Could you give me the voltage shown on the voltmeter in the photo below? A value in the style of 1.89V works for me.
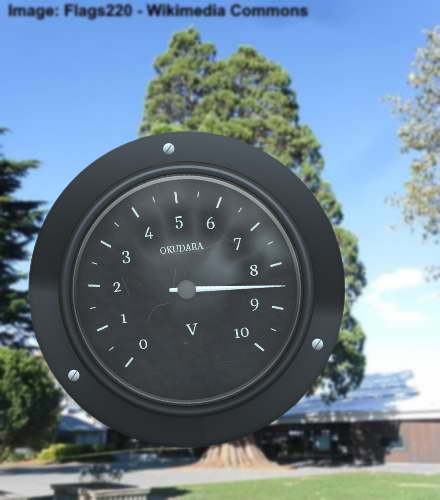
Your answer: 8.5V
